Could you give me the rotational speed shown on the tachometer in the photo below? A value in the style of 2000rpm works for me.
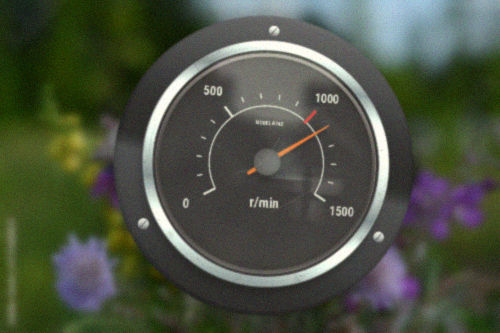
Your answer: 1100rpm
